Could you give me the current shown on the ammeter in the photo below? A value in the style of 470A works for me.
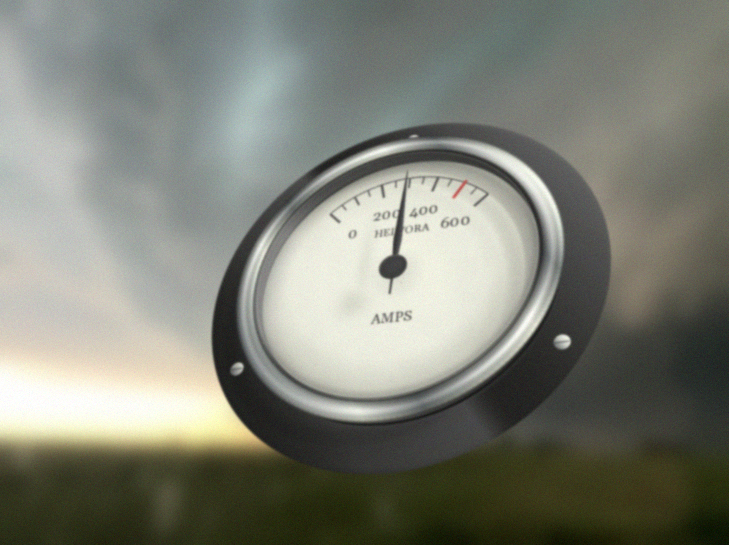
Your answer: 300A
